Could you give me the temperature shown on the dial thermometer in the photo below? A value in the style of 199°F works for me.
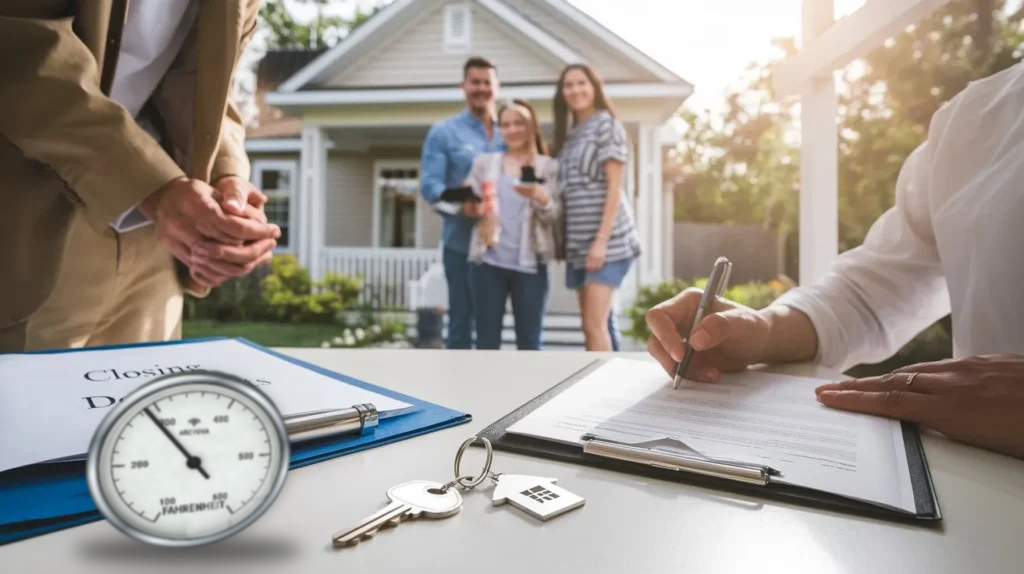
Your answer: 290°F
